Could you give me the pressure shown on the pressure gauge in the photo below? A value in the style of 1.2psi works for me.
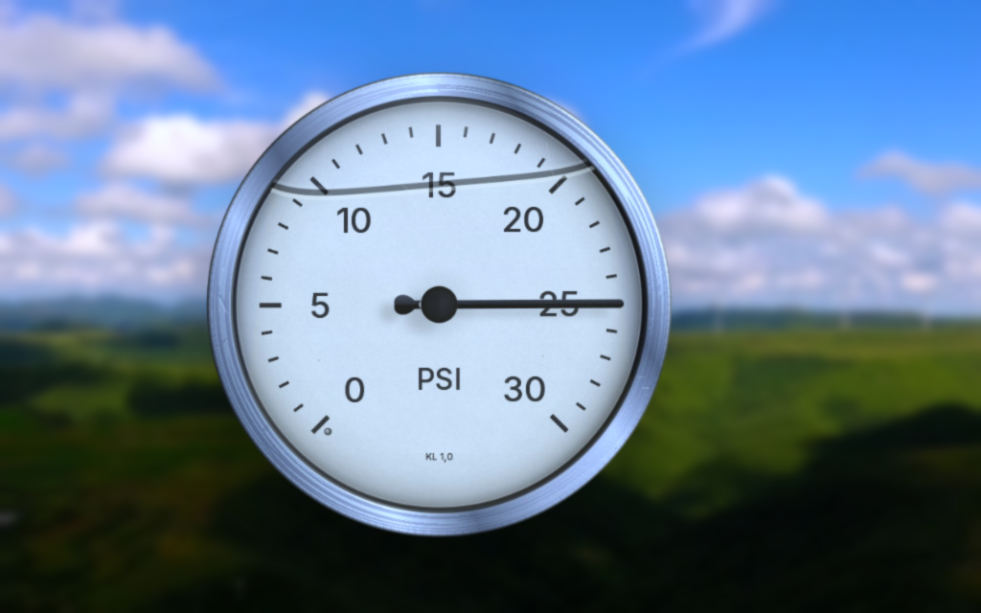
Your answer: 25psi
